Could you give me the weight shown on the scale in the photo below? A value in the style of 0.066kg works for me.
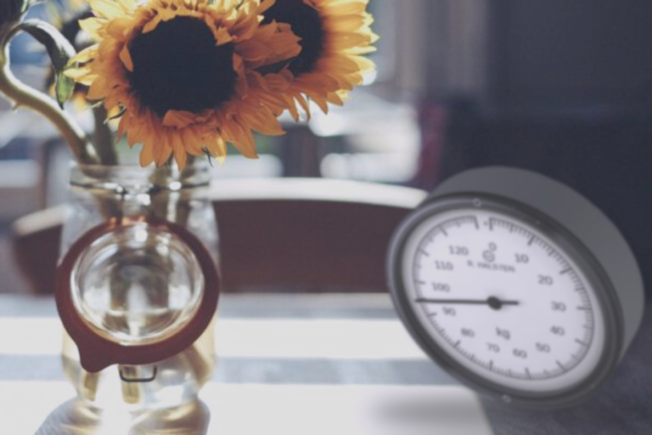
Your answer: 95kg
